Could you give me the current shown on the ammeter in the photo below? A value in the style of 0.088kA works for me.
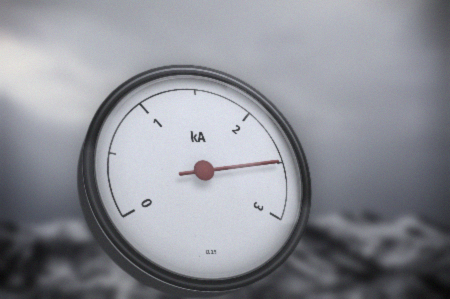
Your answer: 2.5kA
